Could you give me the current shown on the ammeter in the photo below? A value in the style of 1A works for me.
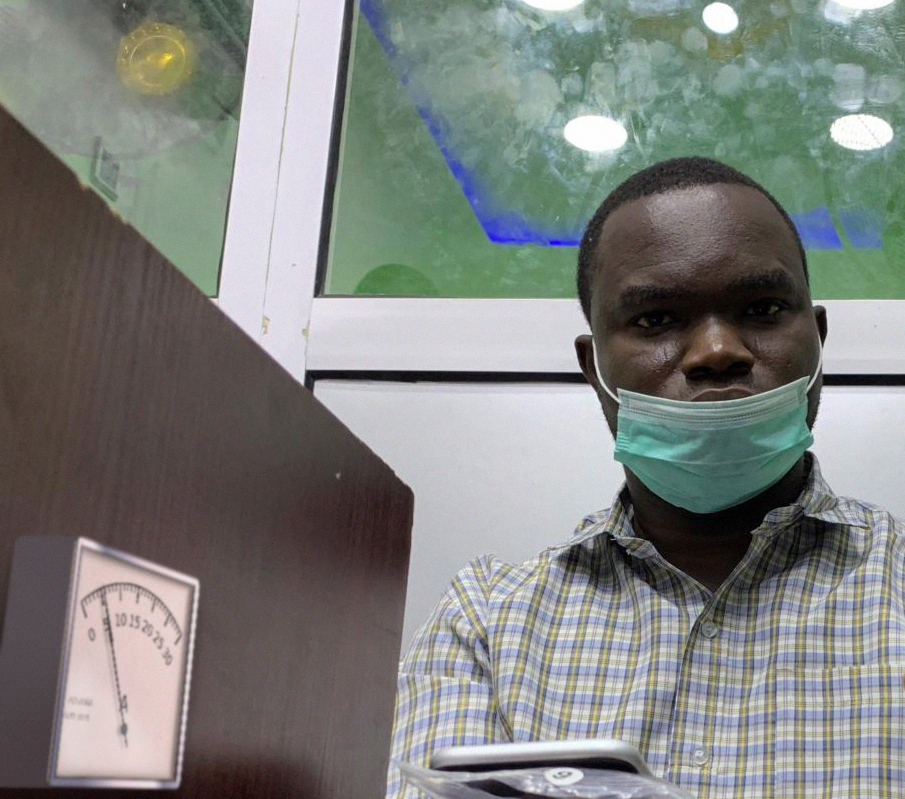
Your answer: 5A
